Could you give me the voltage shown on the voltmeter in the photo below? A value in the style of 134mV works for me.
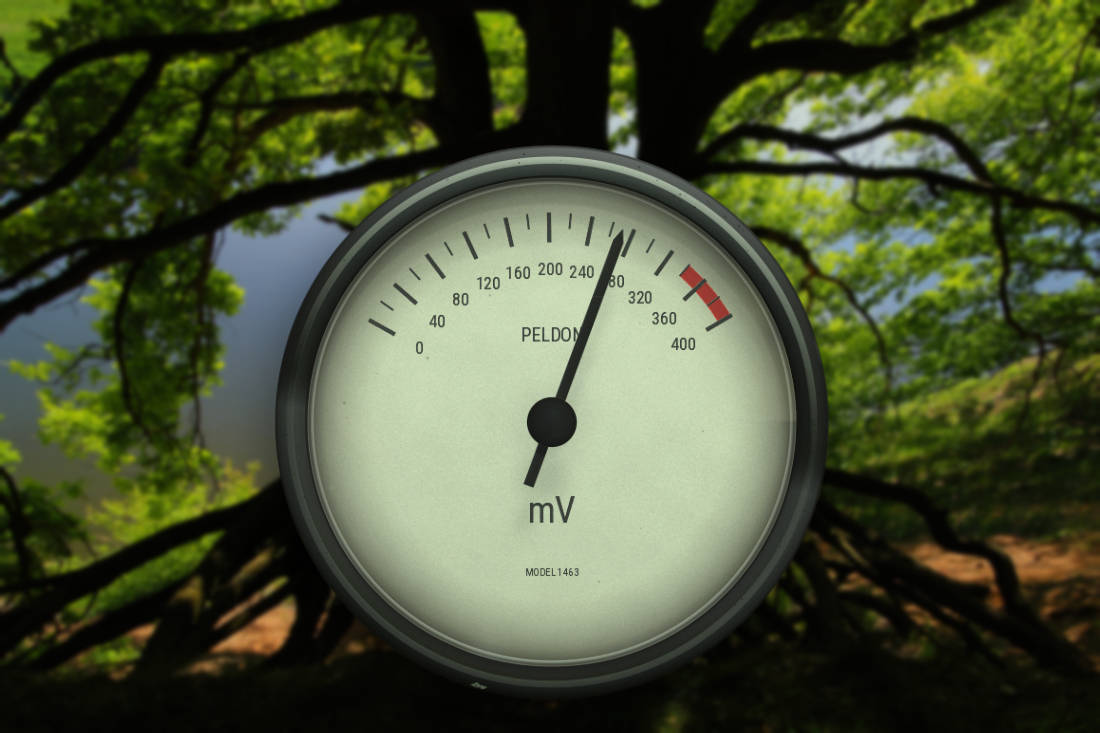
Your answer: 270mV
